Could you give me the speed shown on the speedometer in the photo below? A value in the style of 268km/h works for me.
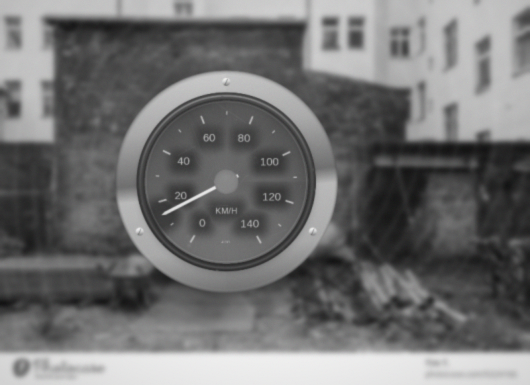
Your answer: 15km/h
